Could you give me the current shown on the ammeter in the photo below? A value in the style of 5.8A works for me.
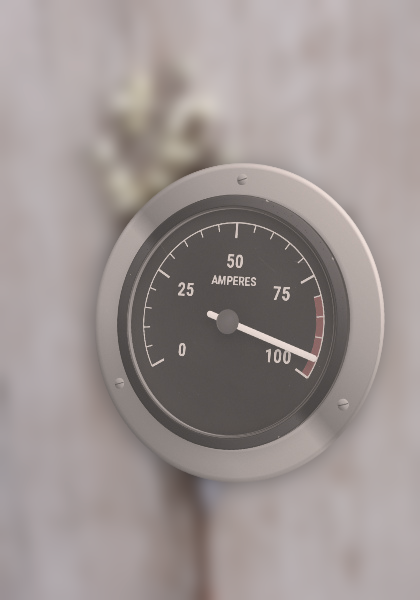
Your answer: 95A
